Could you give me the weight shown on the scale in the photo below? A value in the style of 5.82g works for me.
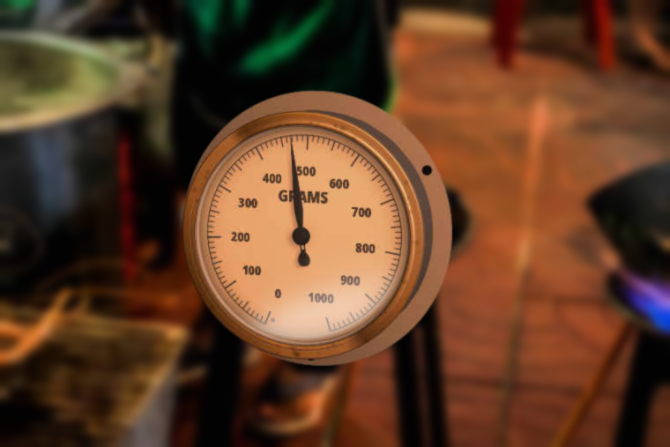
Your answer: 470g
